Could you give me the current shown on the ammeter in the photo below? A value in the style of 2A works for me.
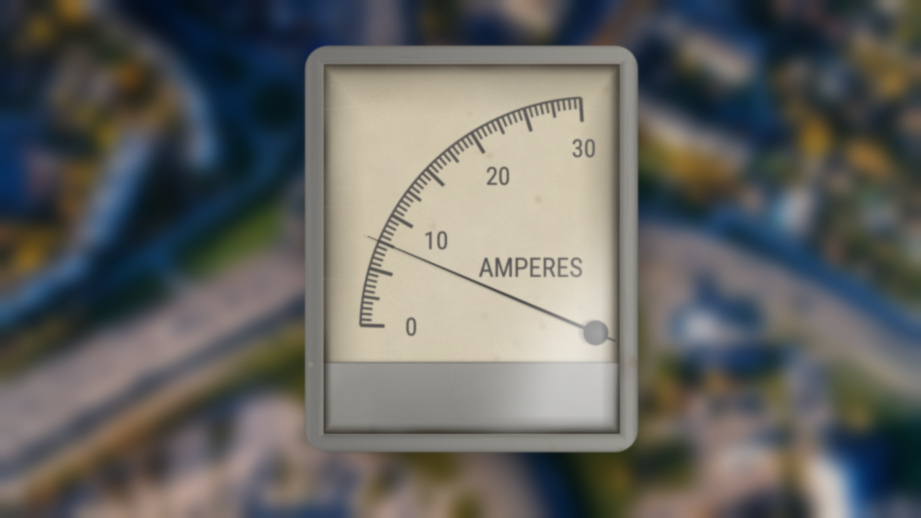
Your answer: 7.5A
